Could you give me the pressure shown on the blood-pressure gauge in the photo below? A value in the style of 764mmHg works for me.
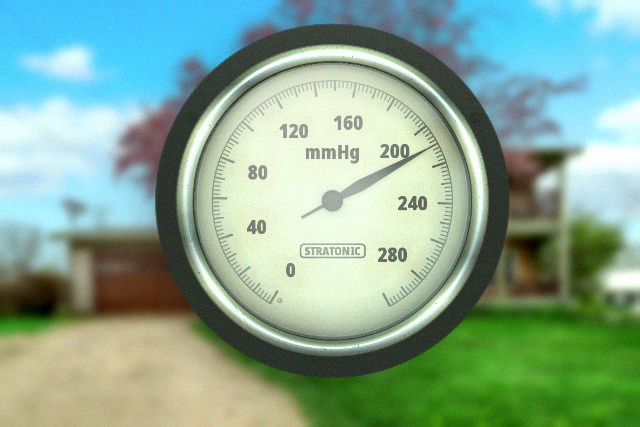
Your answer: 210mmHg
